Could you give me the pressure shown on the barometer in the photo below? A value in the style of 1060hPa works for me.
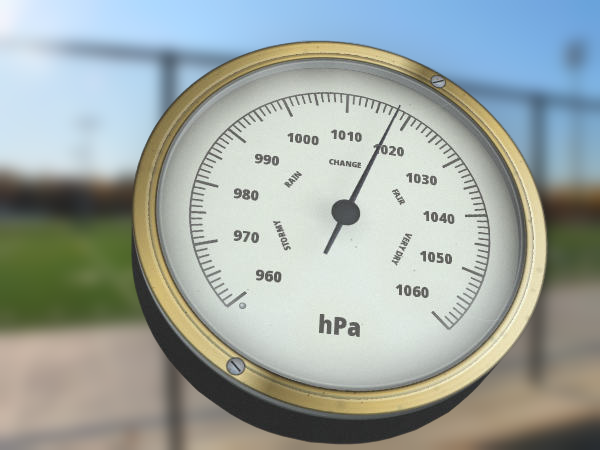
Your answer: 1018hPa
